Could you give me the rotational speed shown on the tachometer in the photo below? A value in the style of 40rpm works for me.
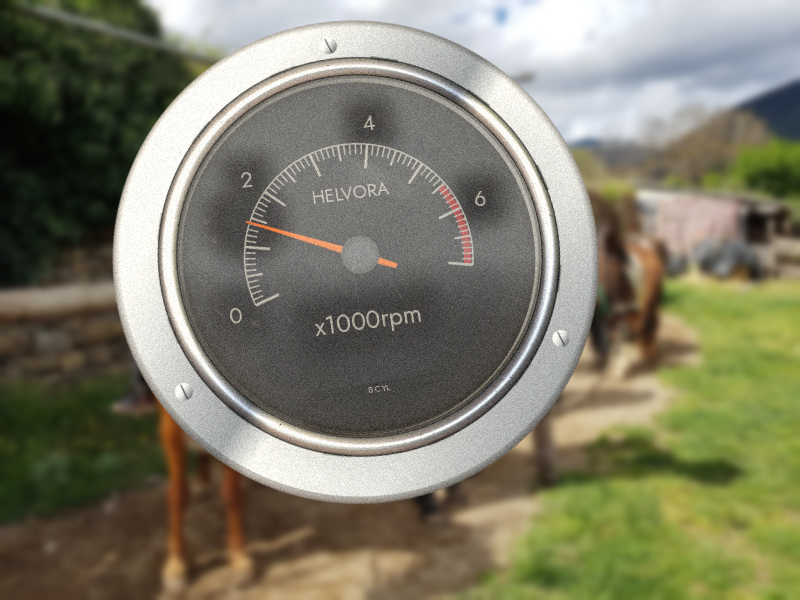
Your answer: 1400rpm
